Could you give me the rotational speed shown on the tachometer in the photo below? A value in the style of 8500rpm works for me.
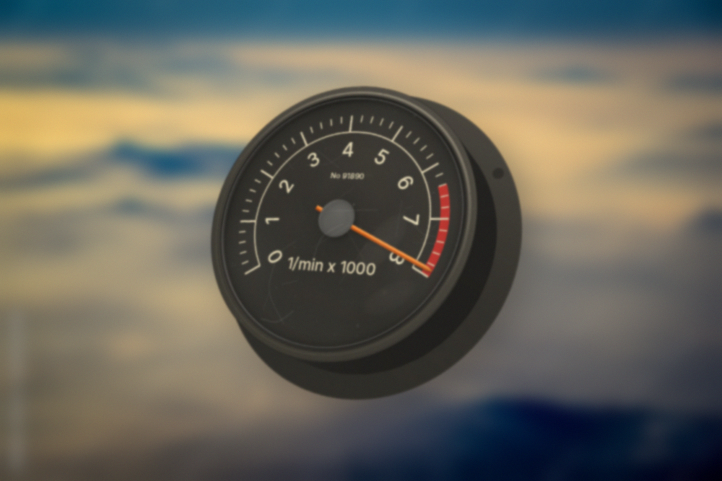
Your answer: 7900rpm
